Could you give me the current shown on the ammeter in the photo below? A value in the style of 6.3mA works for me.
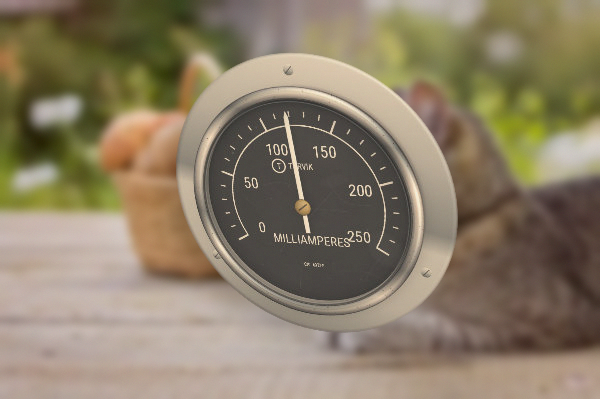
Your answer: 120mA
